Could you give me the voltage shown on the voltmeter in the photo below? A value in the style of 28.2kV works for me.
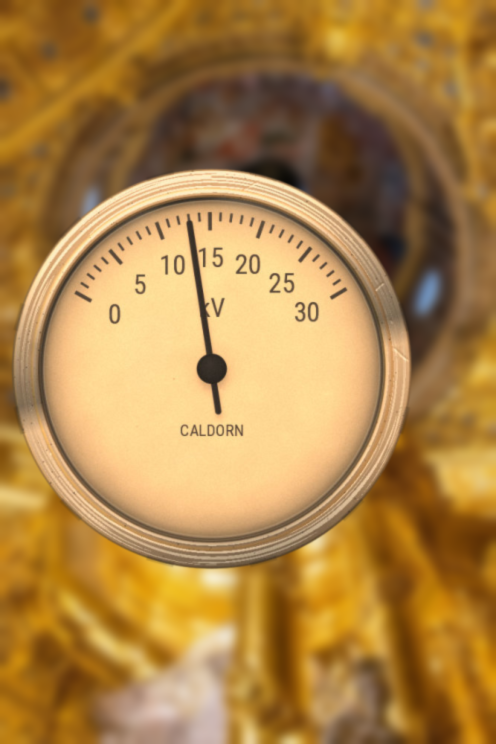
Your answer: 13kV
